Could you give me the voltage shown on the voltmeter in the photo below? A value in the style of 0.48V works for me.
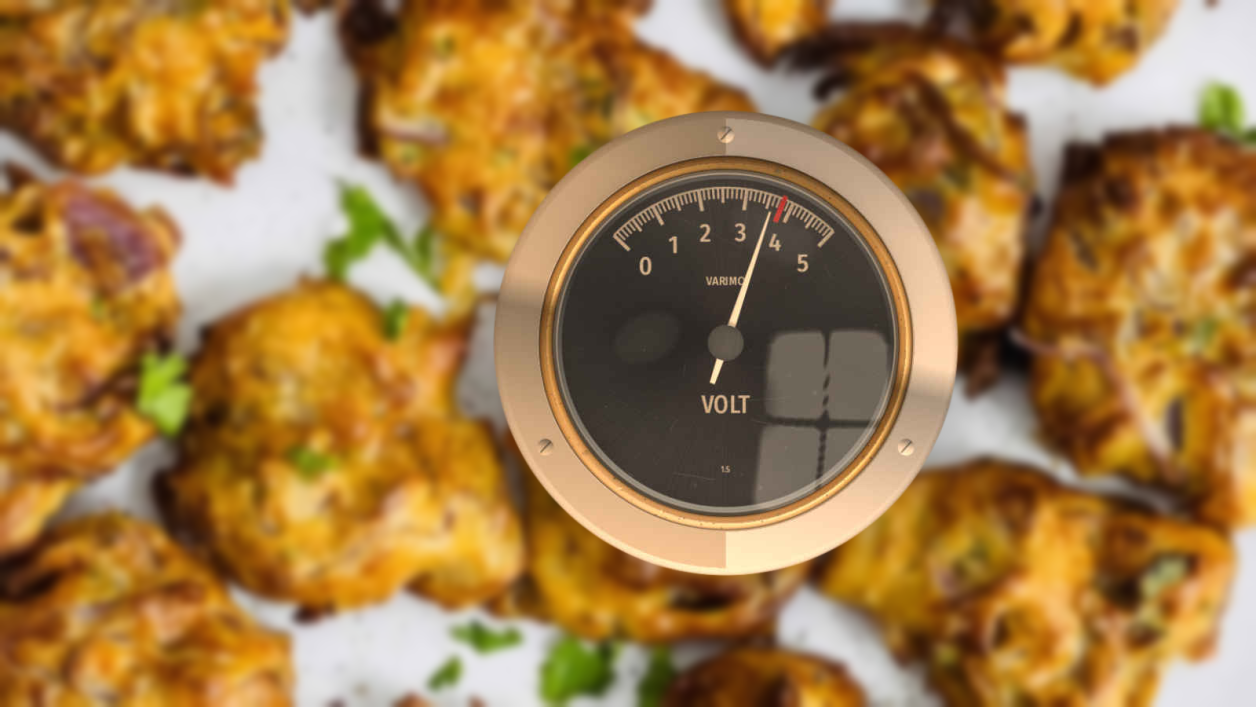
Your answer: 3.6V
